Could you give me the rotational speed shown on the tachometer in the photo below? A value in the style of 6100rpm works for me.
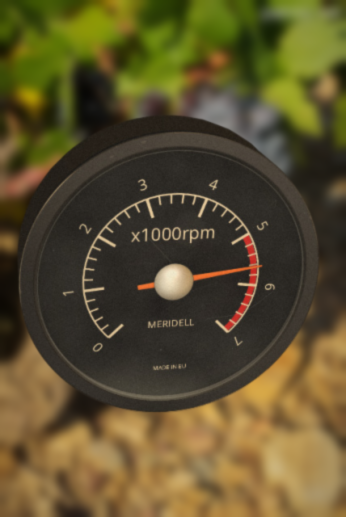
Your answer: 5600rpm
